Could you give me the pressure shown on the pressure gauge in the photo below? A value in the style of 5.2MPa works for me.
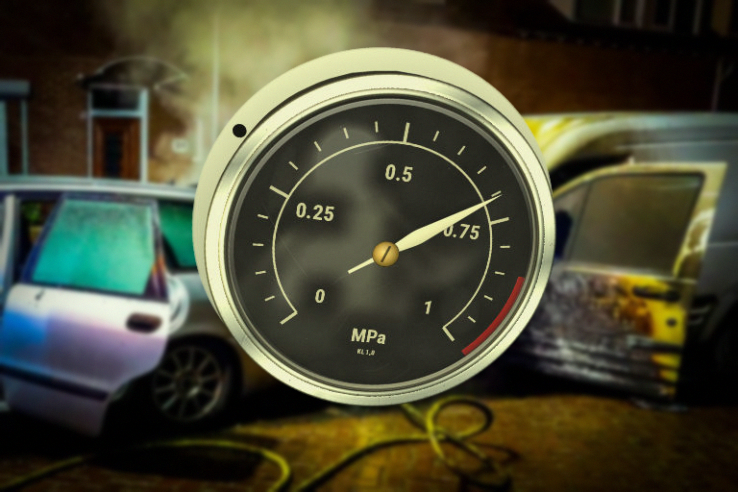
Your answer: 0.7MPa
